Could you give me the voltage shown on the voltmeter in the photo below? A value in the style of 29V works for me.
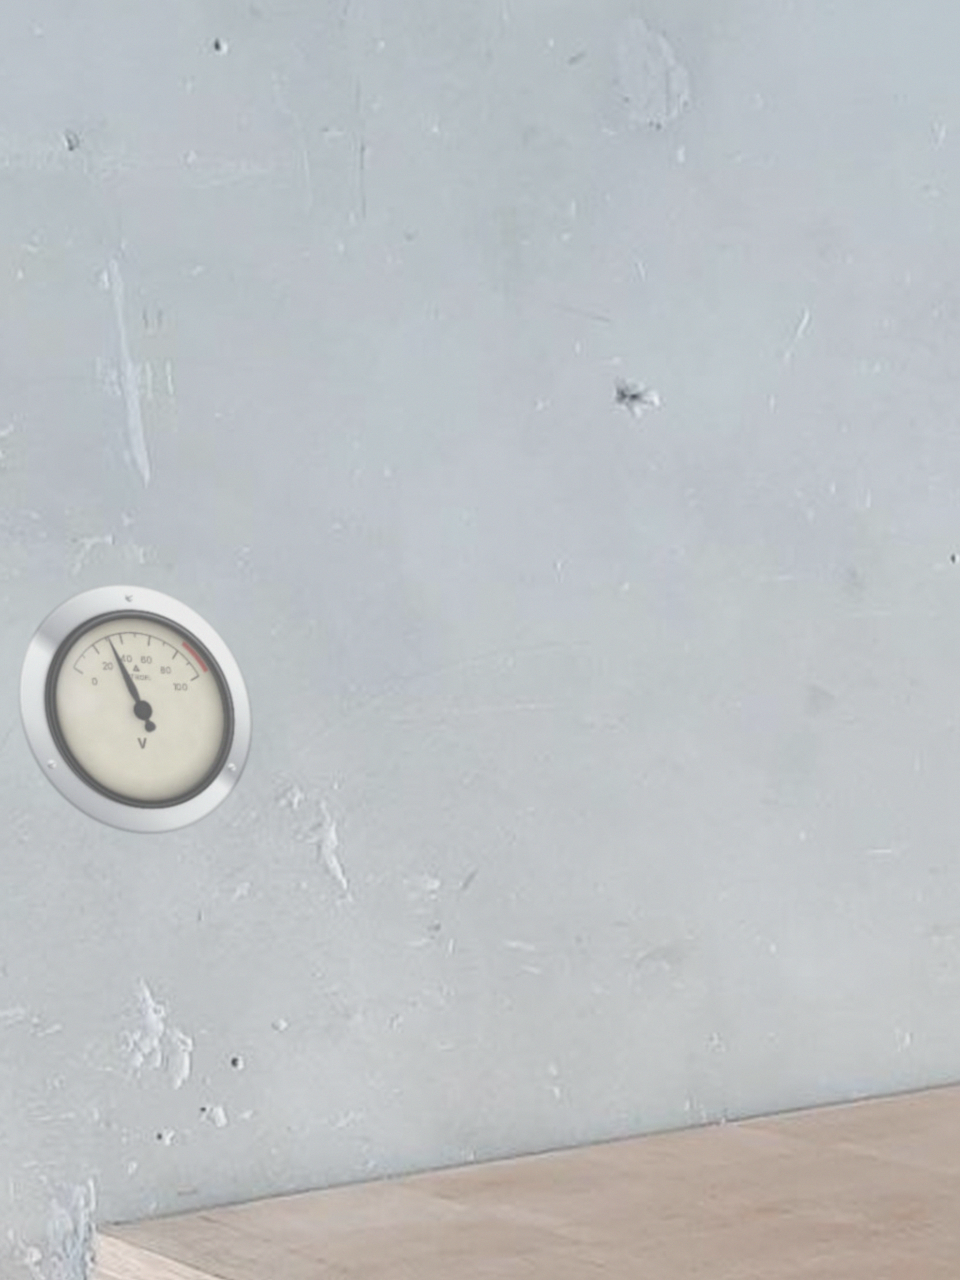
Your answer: 30V
